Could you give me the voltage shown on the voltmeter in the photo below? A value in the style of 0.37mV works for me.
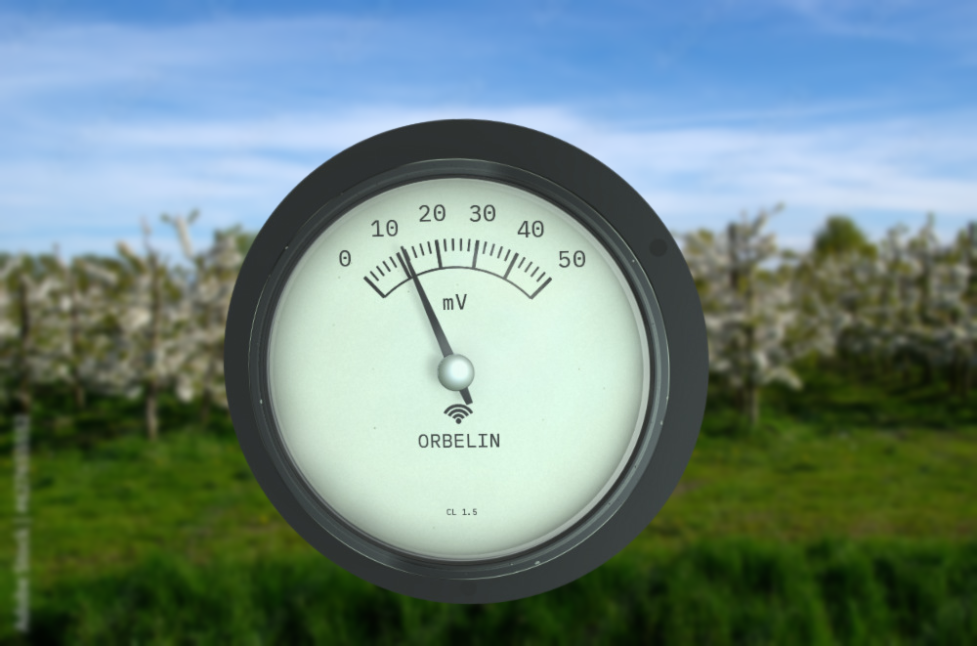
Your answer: 12mV
